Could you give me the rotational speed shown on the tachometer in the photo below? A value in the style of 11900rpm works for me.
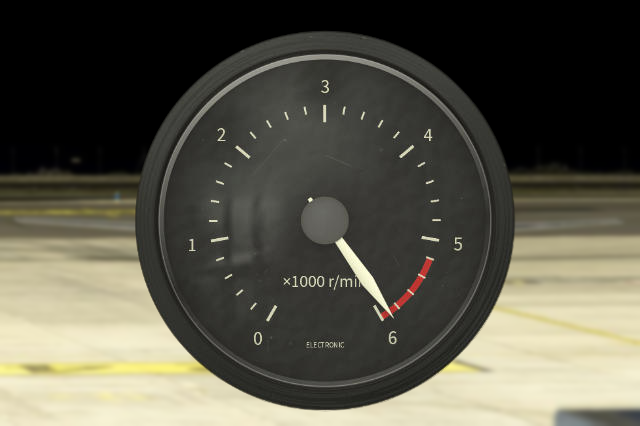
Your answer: 5900rpm
